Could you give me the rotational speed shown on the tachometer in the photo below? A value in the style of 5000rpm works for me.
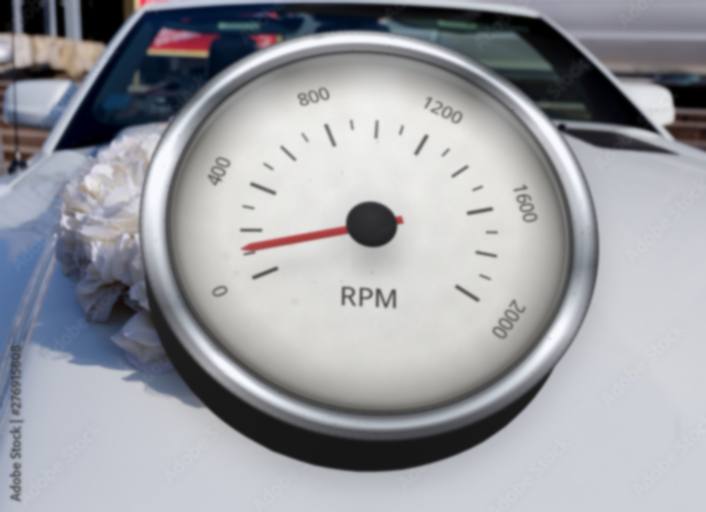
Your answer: 100rpm
